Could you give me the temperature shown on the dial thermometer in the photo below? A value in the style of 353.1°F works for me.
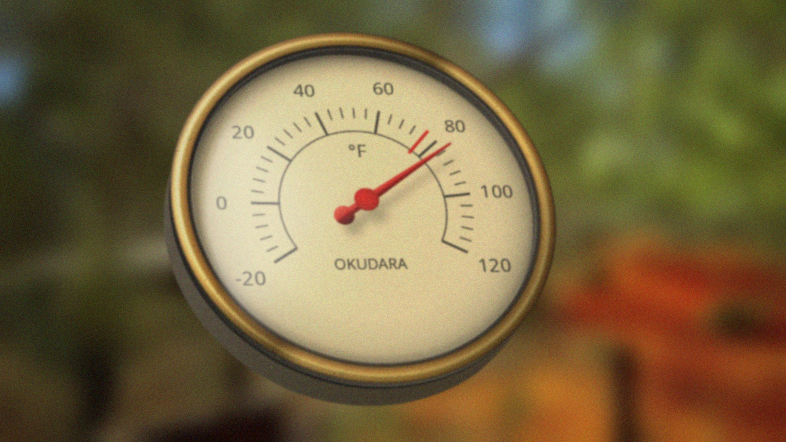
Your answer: 84°F
